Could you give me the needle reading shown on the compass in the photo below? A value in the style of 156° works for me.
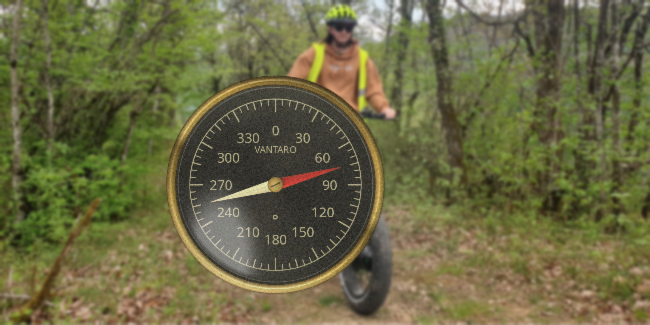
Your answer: 75°
